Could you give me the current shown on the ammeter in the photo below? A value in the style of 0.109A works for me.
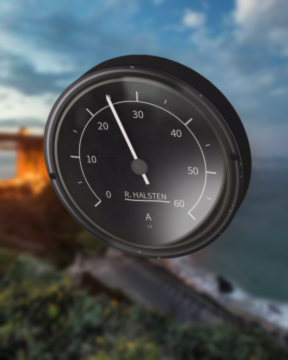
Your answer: 25A
